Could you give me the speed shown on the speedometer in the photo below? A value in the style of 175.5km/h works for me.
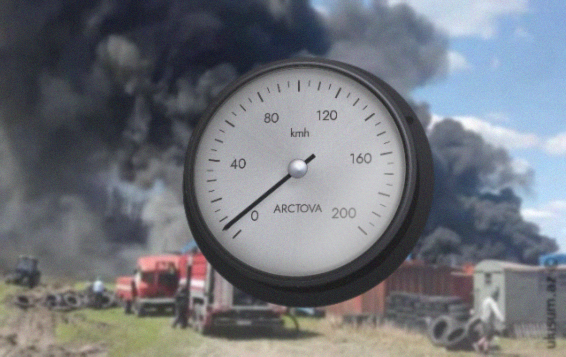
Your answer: 5km/h
